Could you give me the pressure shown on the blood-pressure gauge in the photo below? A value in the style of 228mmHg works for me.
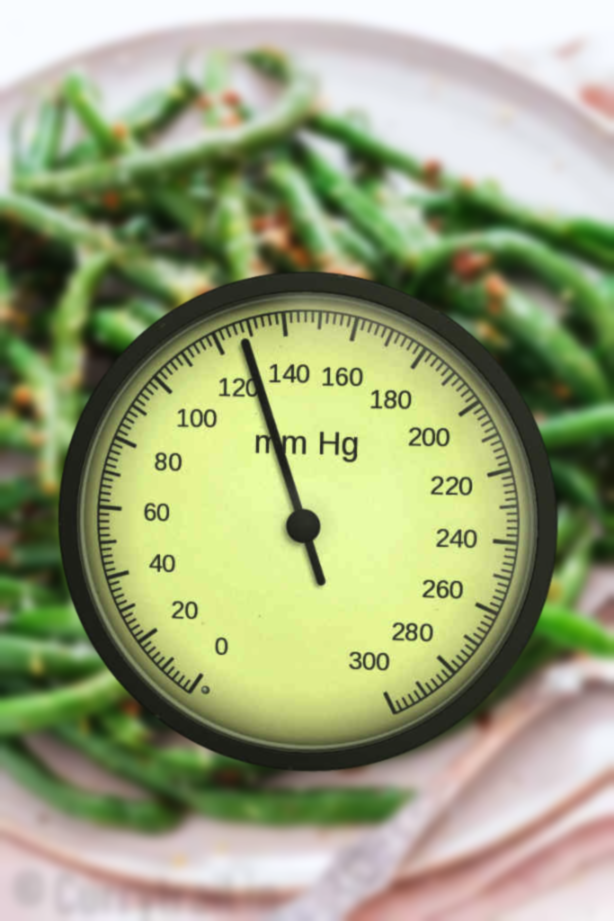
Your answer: 128mmHg
